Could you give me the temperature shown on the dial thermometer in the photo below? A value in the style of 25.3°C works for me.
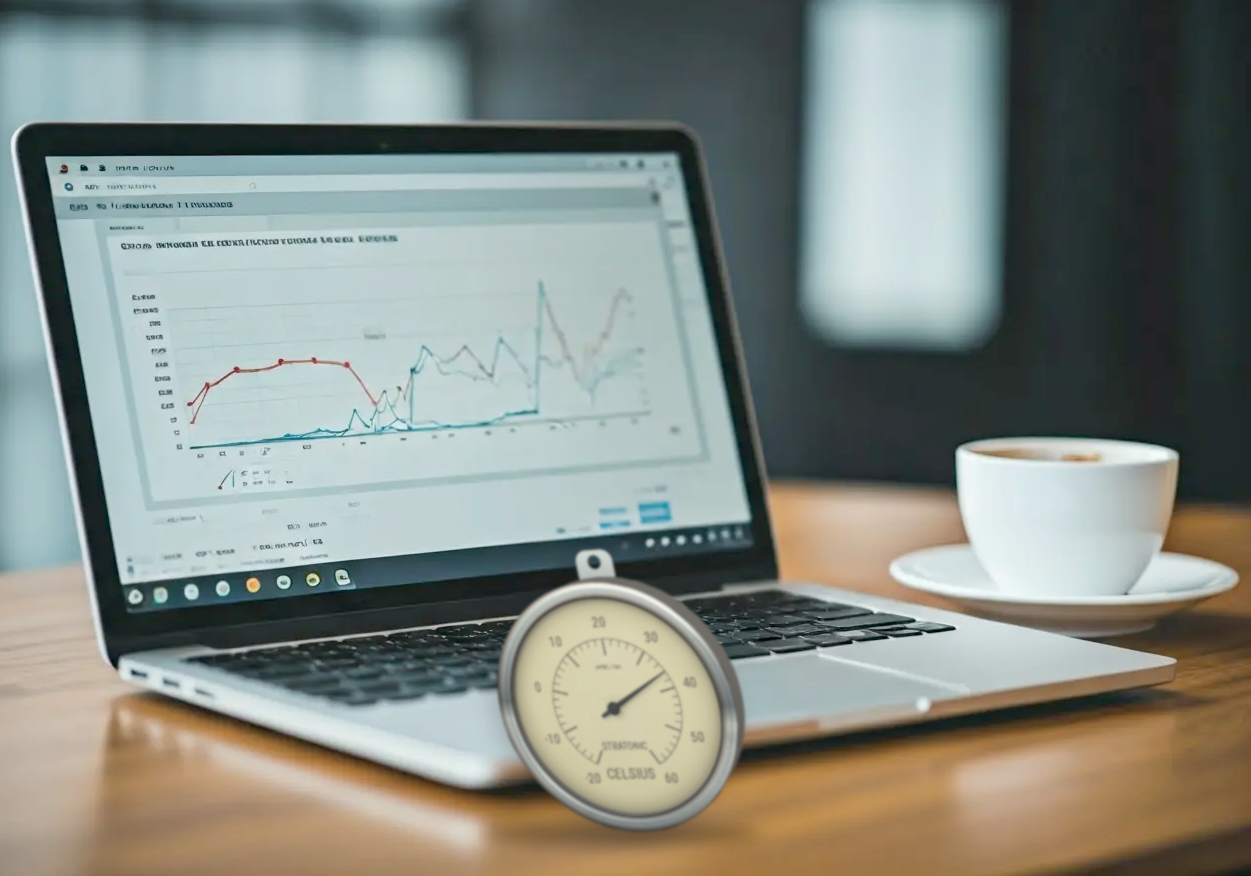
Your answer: 36°C
